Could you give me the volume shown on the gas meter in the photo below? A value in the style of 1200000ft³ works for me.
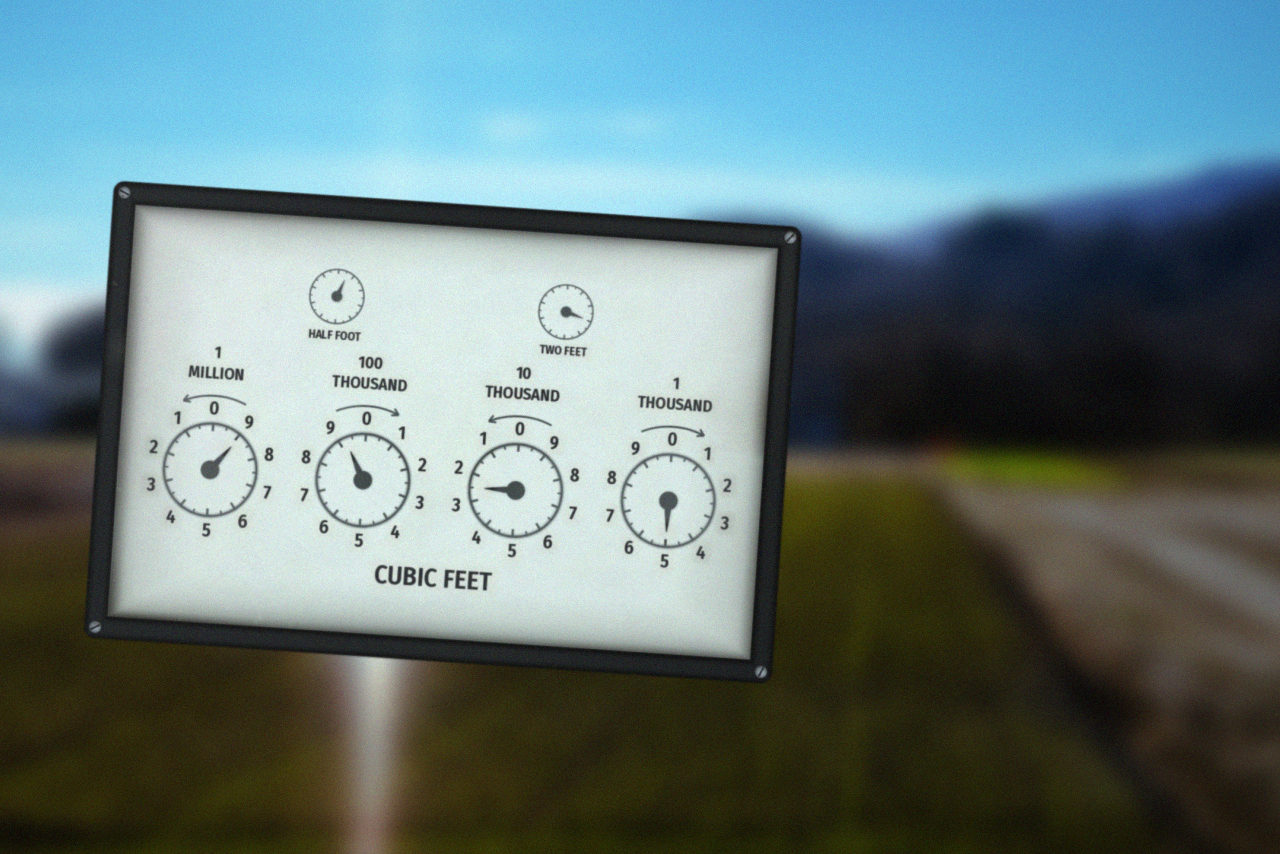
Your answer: 892500ft³
